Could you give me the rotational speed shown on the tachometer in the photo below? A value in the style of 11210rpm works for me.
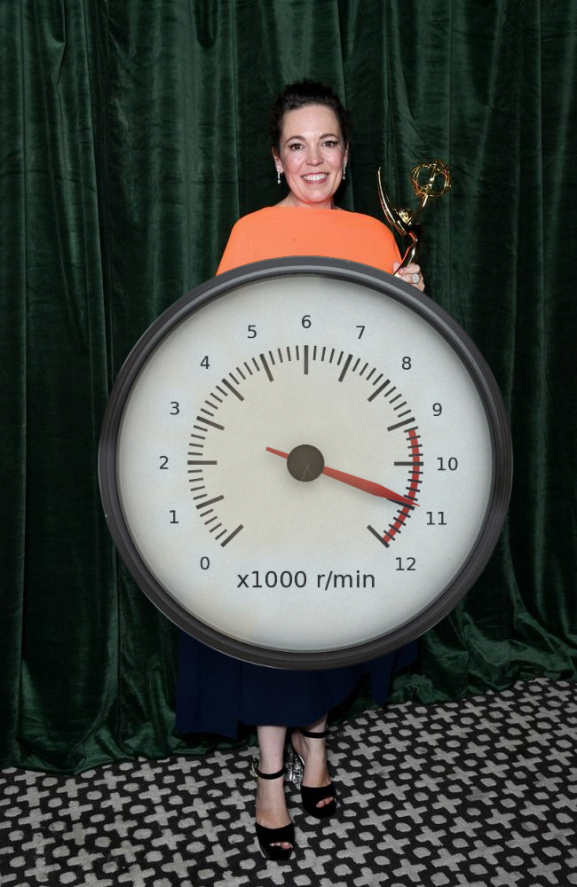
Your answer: 10900rpm
